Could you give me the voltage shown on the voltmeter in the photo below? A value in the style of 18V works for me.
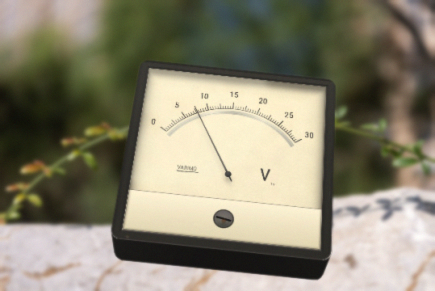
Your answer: 7.5V
